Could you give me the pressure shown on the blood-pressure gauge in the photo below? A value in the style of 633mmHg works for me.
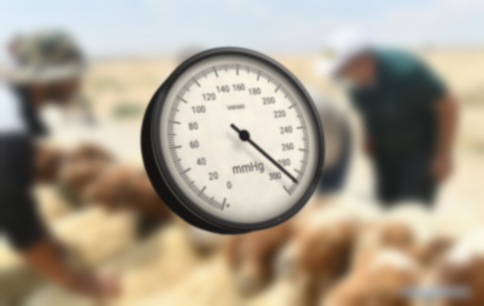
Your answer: 290mmHg
